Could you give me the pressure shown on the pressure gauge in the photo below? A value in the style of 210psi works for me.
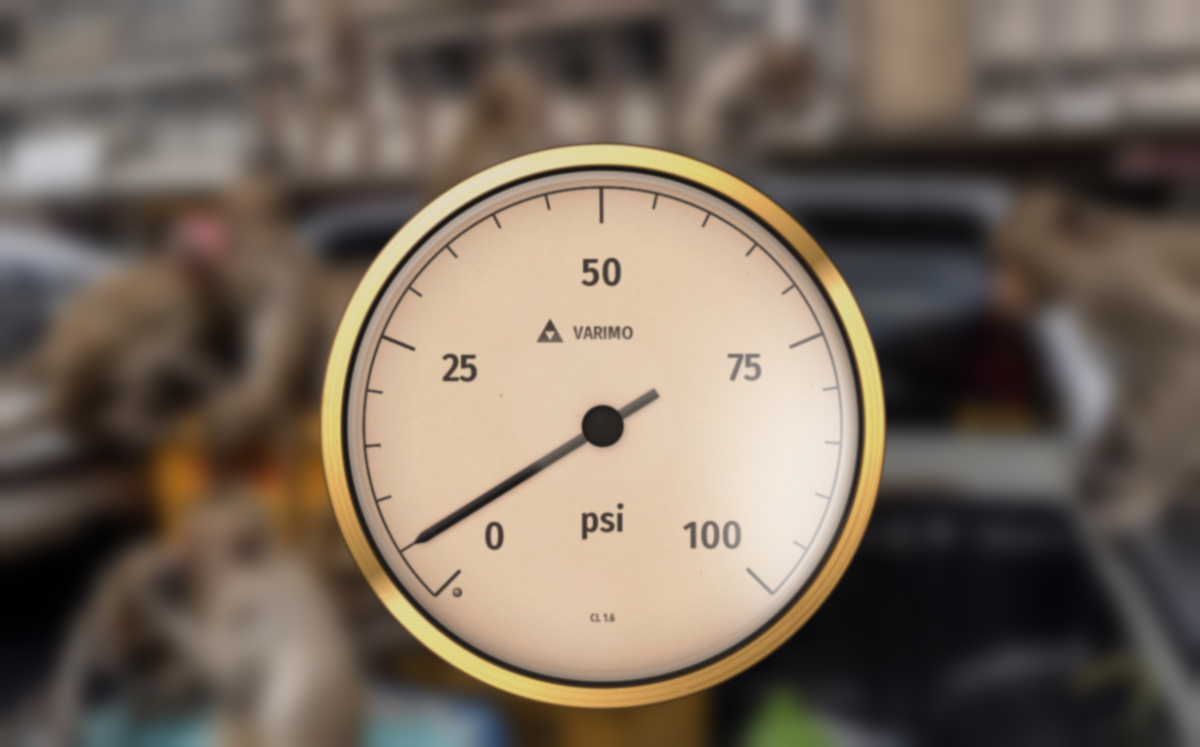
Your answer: 5psi
